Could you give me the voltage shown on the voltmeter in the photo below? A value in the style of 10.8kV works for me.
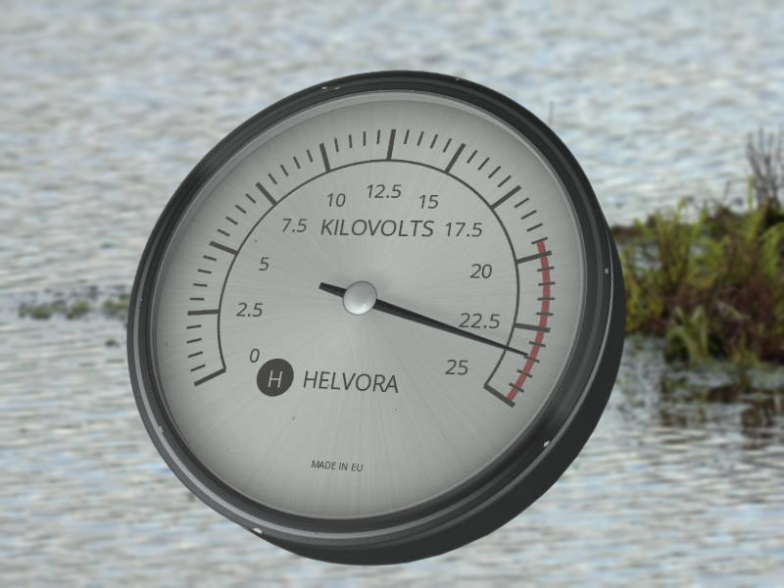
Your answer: 23.5kV
